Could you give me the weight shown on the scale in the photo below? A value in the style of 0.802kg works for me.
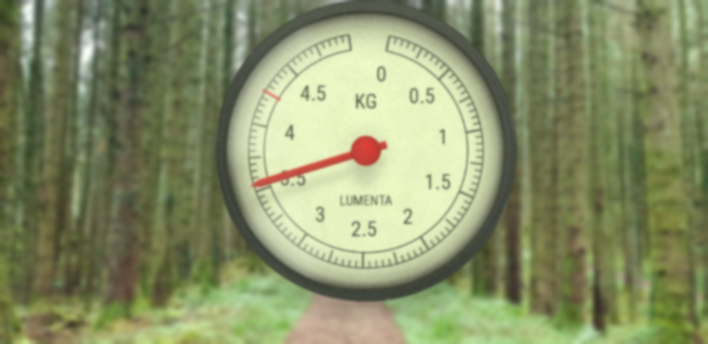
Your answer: 3.55kg
